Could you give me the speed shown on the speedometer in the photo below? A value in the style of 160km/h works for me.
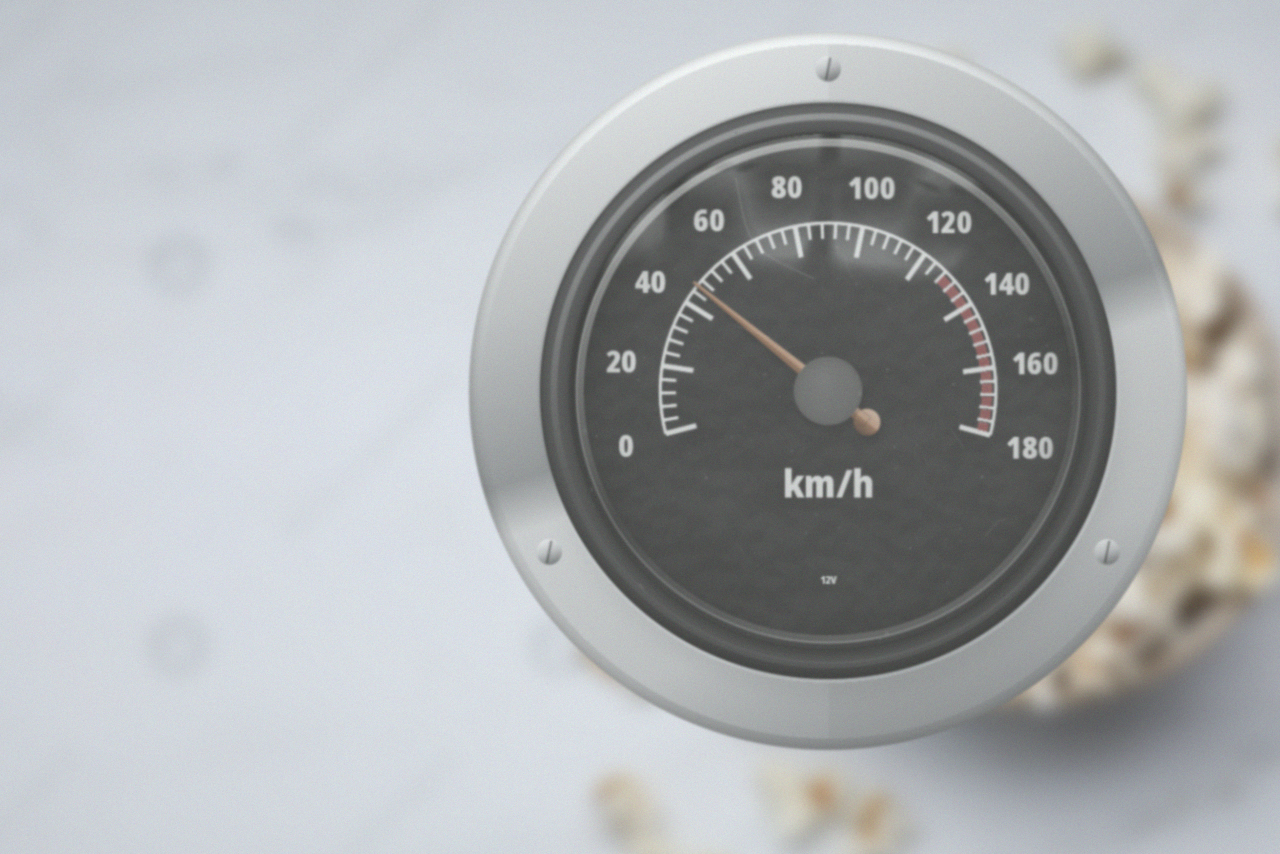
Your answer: 46km/h
